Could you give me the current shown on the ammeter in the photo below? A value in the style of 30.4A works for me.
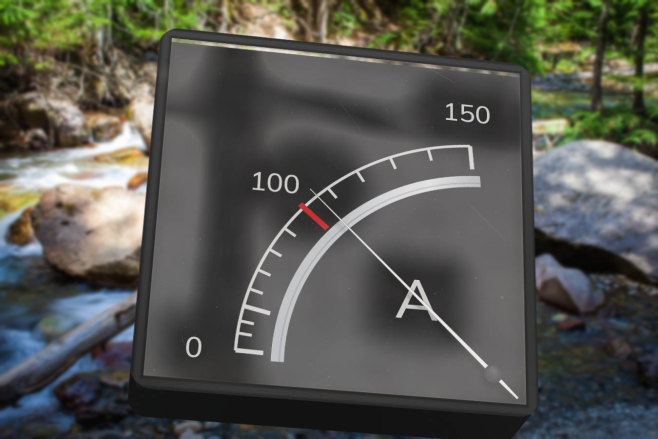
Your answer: 105A
